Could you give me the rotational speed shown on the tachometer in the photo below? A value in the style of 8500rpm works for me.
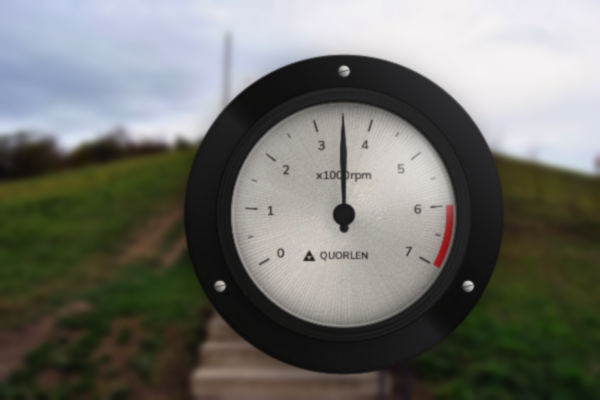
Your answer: 3500rpm
